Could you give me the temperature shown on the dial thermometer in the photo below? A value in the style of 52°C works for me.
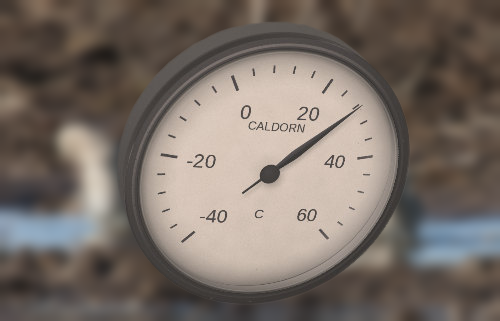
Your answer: 28°C
